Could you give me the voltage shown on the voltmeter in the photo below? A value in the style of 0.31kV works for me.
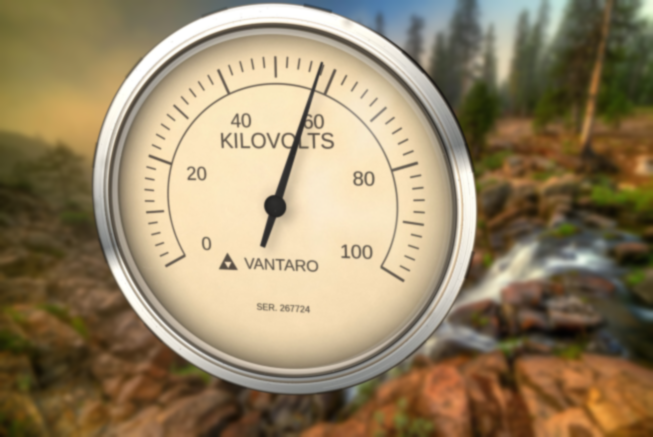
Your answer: 58kV
